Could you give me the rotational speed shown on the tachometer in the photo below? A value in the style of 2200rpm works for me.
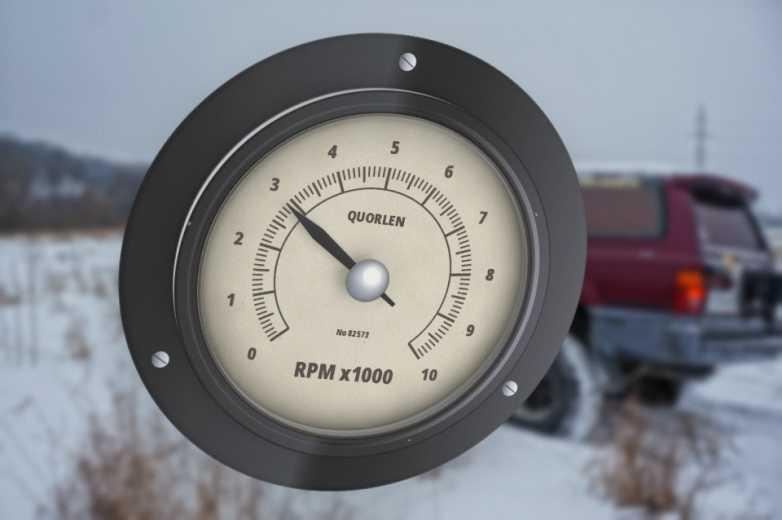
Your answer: 2900rpm
